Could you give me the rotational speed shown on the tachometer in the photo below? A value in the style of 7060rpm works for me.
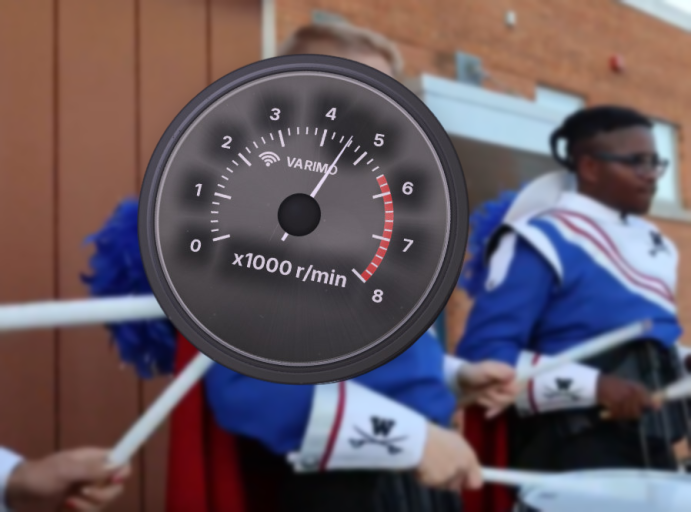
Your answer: 4600rpm
